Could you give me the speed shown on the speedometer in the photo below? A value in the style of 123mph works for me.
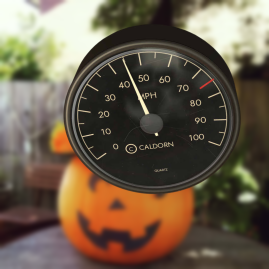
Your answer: 45mph
